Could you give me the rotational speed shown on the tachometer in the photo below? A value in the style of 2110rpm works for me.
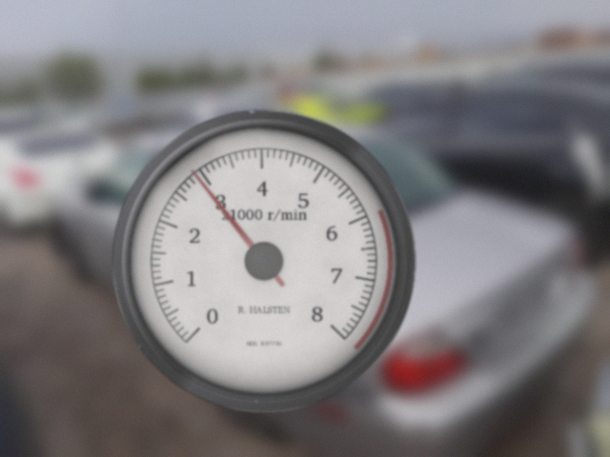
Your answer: 2900rpm
